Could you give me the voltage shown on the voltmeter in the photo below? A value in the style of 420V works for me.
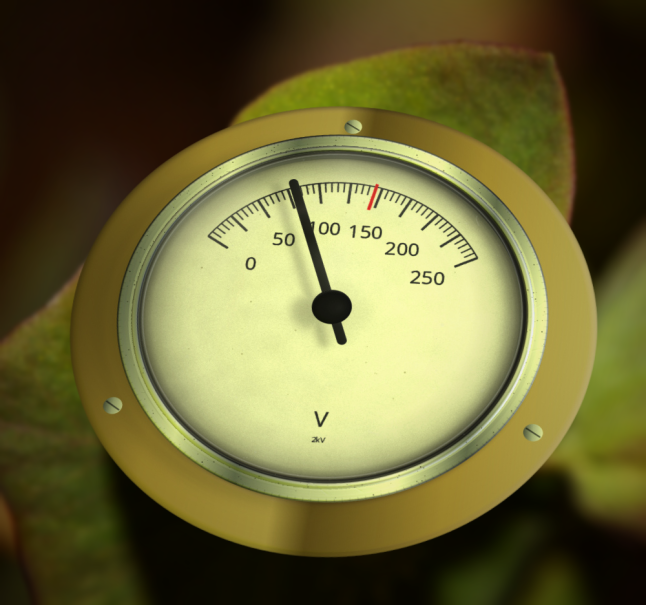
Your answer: 80V
